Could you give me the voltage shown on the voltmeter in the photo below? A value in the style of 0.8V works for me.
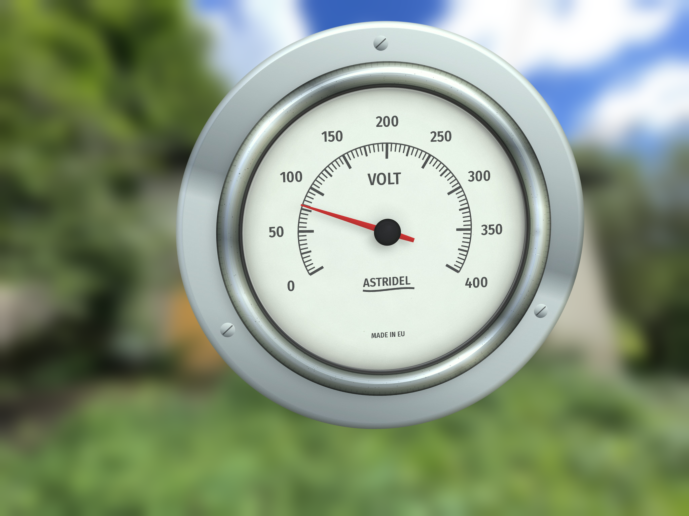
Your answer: 80V
